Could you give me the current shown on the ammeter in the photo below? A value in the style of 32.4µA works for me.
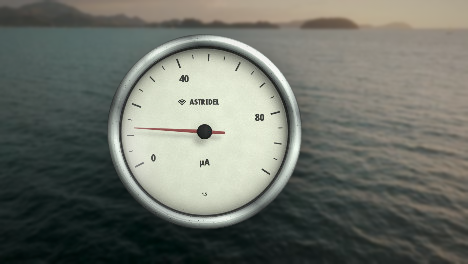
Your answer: 12.5µA
